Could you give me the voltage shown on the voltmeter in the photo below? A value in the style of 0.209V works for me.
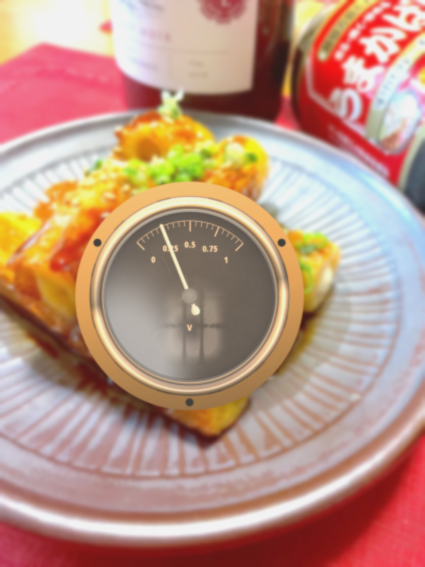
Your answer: 0.25V
